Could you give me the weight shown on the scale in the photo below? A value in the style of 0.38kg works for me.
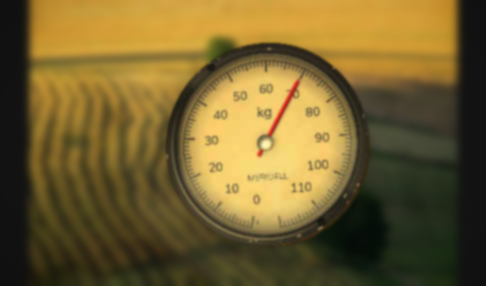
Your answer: 70kg
